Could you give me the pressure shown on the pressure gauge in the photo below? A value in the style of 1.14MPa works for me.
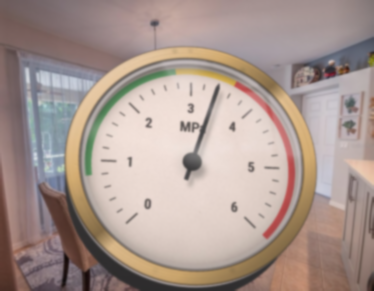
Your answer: 3.4MPa
